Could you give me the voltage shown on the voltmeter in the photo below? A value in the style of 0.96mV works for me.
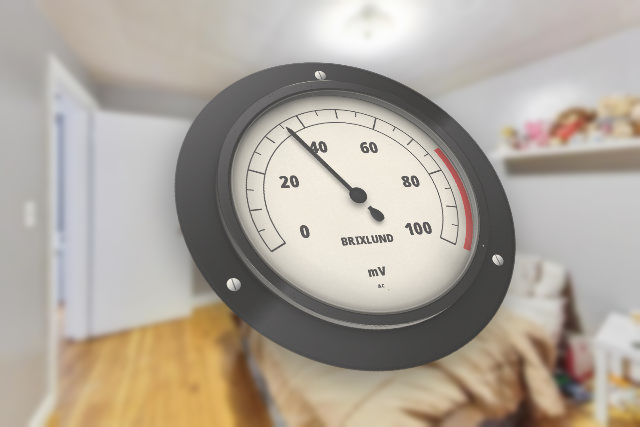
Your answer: 35mV
